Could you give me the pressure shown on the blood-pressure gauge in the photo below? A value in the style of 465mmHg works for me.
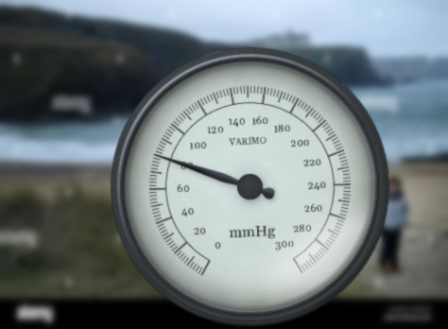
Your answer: 80mmHg
